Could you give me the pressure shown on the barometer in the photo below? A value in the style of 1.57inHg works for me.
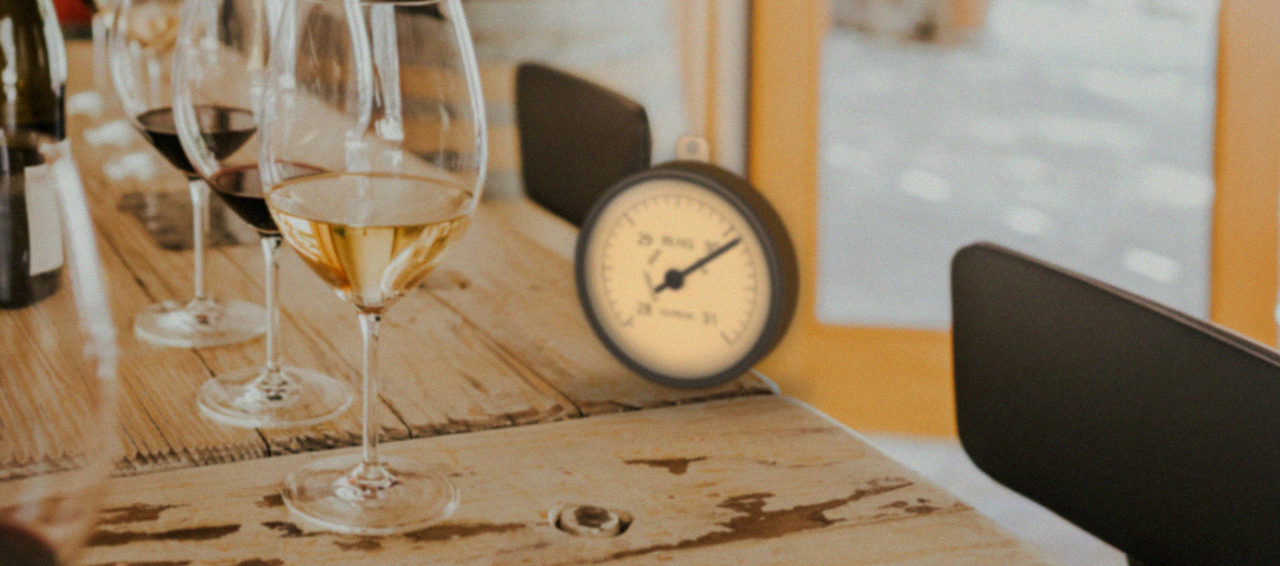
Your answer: 30.1inHg
